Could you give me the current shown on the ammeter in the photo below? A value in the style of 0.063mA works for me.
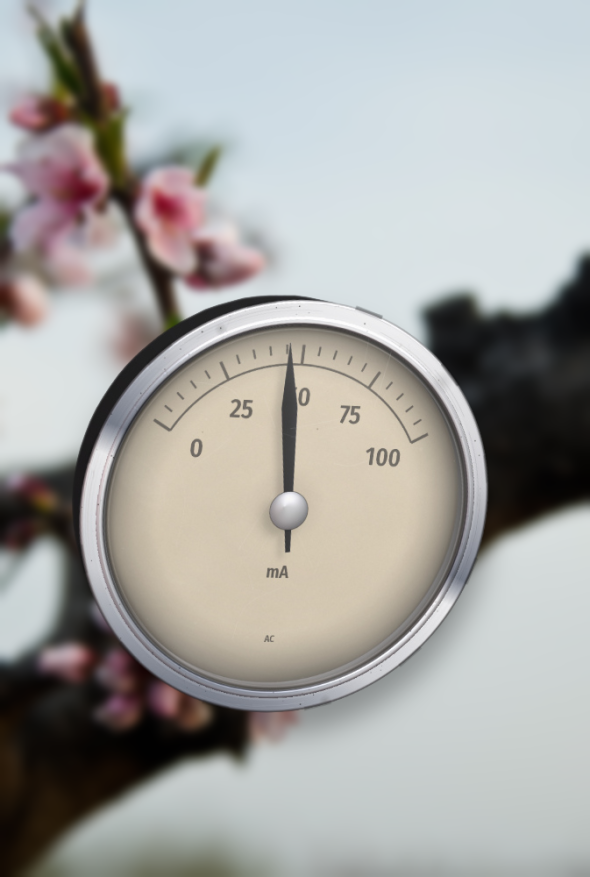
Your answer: 45mA
